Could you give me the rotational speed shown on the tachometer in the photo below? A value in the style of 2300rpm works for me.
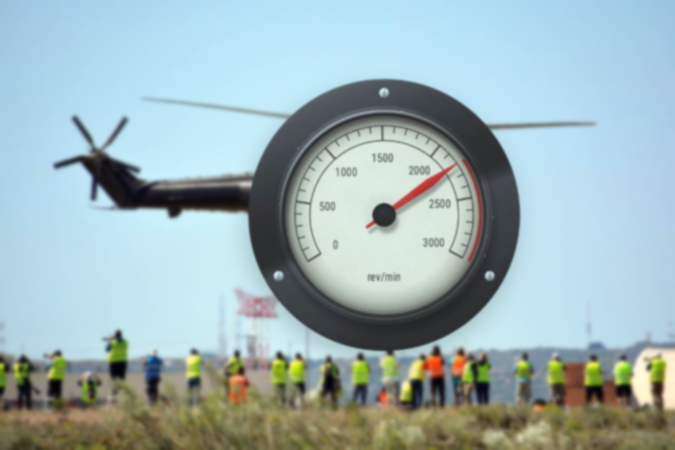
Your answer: 2200rpm
